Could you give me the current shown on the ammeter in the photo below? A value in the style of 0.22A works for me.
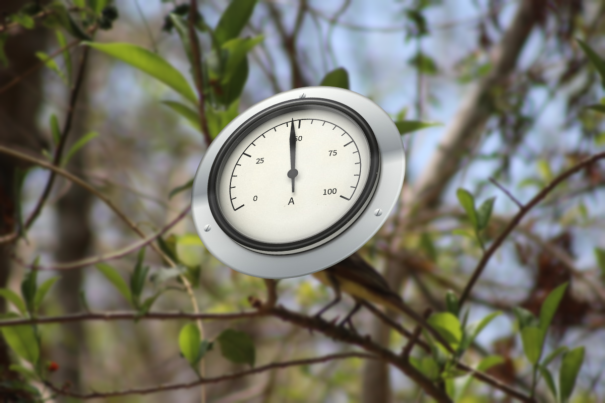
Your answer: 47.5A
